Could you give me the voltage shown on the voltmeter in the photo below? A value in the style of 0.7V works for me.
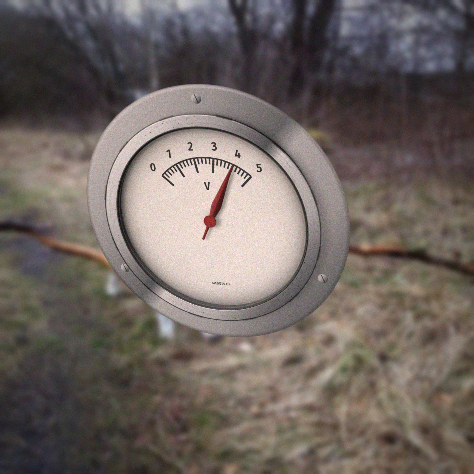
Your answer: 4V
